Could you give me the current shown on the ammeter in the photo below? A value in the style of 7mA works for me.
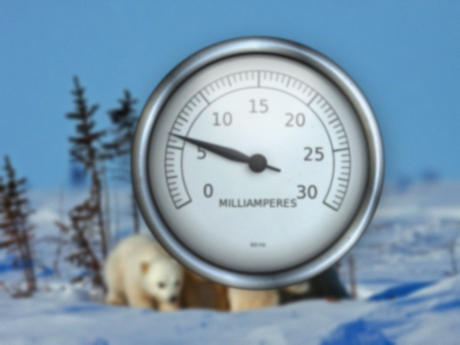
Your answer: 6mA
